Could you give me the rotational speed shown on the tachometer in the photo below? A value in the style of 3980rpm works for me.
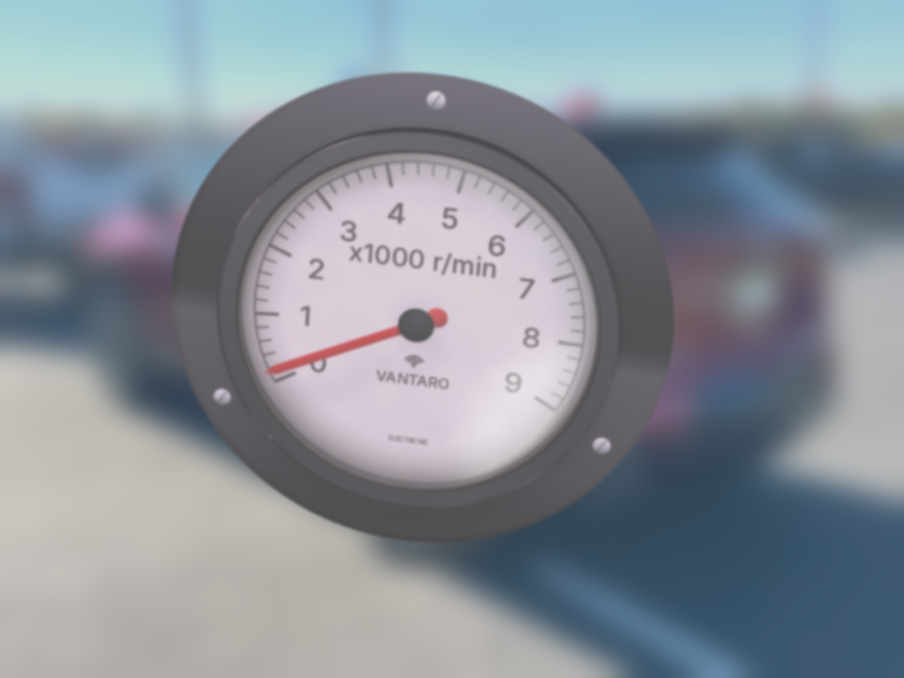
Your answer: 200rpm
